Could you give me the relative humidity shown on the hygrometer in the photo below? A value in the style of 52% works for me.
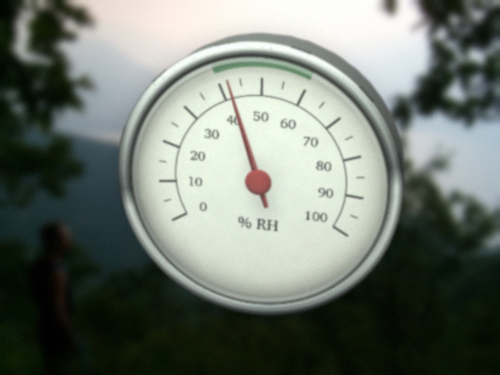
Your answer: 42.5%
